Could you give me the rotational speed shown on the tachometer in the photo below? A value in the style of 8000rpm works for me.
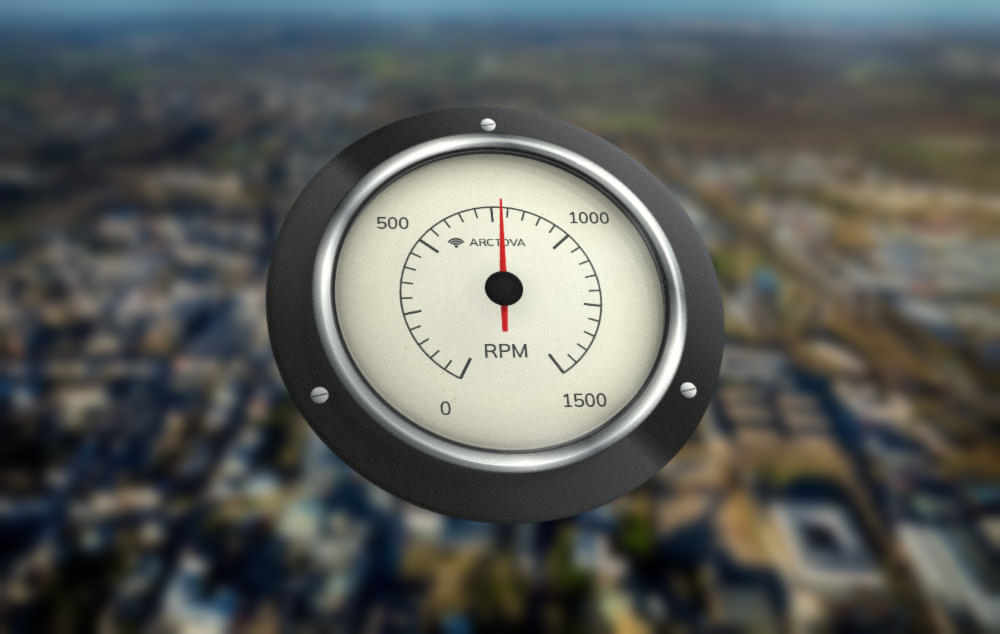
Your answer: 775rpm
